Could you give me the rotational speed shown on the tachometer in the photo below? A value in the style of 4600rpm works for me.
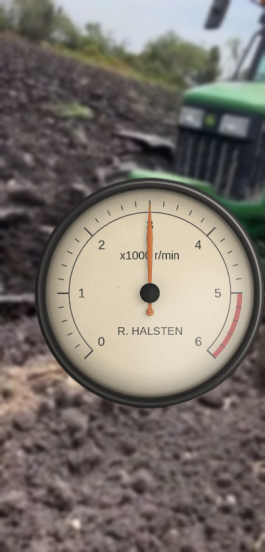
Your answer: 3000rpm
